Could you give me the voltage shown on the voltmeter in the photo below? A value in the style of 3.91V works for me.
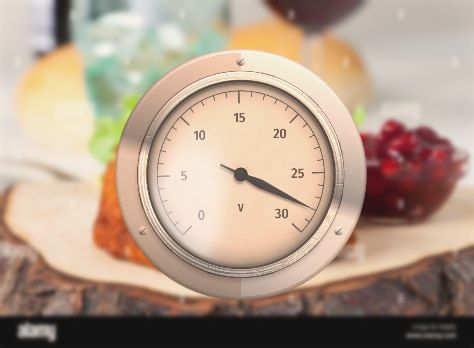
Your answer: 28V
